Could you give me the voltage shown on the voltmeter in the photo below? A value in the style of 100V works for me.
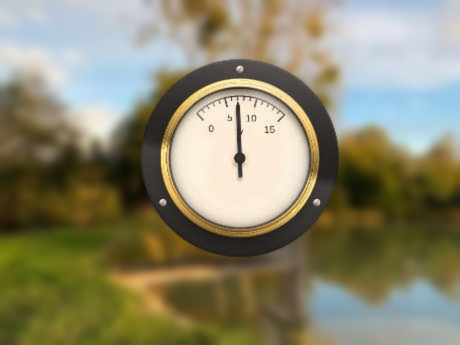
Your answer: 7V
